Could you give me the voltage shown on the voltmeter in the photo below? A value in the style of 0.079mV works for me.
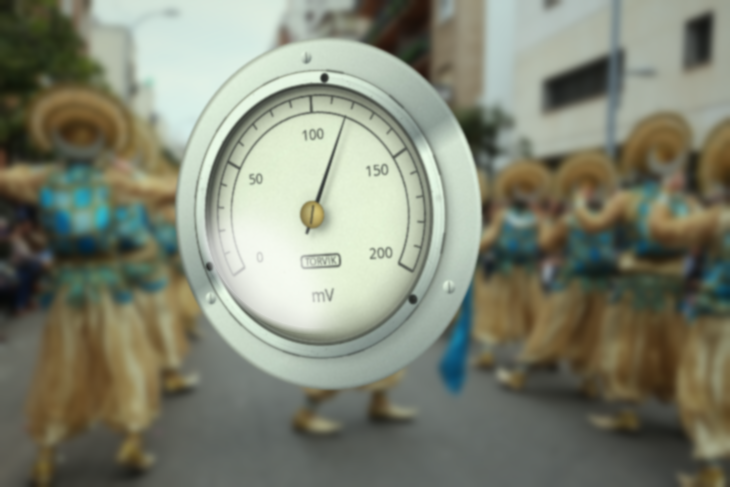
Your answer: 120mV
